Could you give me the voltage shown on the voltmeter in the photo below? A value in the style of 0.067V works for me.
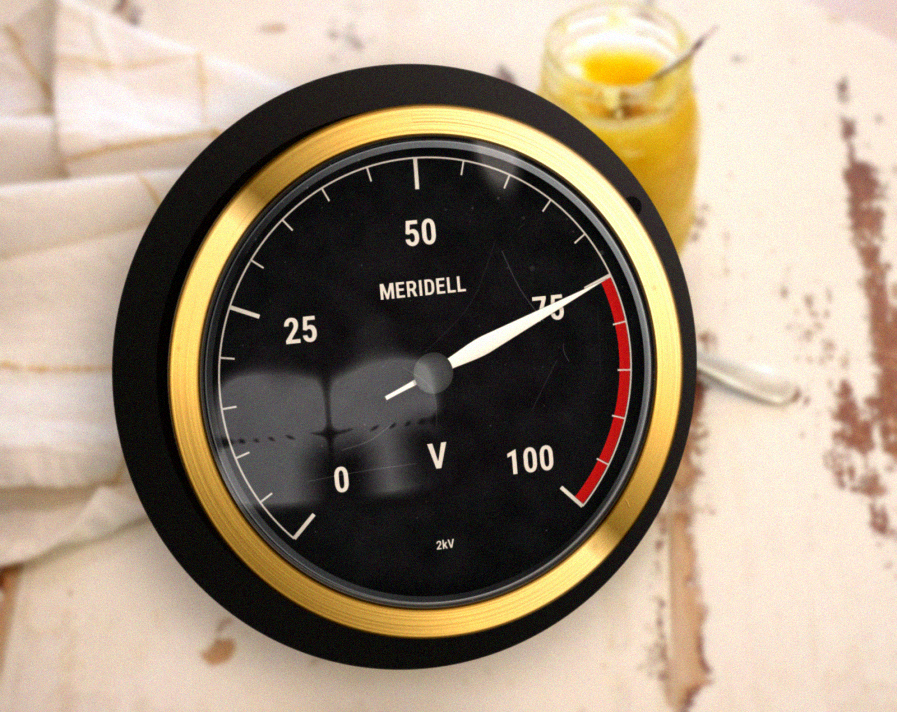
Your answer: 75V
